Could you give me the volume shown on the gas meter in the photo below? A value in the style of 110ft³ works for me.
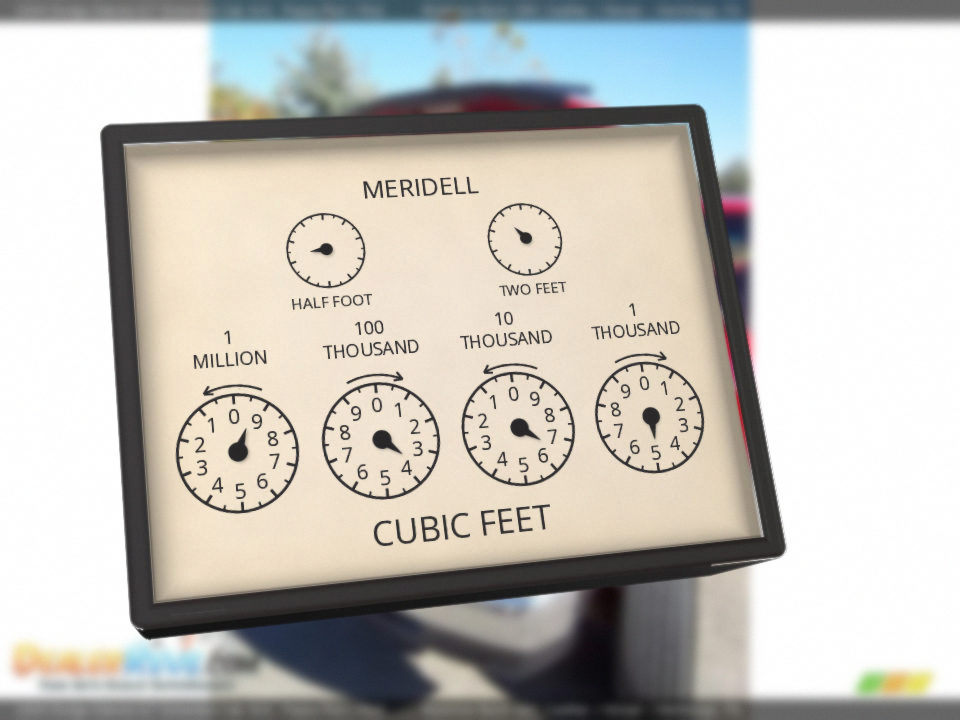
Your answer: 936500ft³
